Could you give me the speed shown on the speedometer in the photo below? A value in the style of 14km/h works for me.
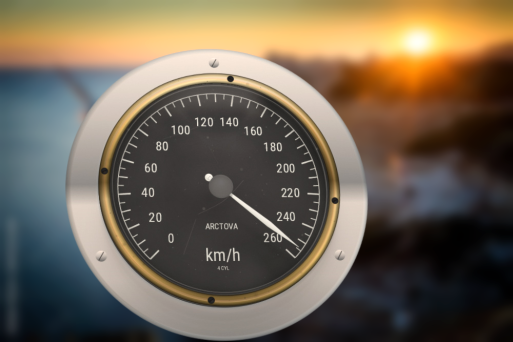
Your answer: 255km/h
